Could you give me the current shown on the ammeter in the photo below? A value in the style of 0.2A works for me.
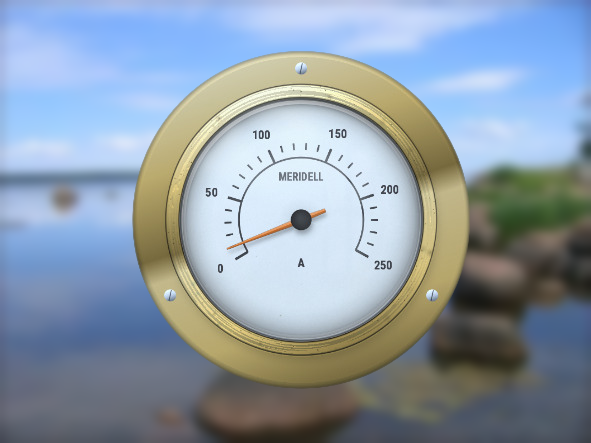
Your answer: 10A
